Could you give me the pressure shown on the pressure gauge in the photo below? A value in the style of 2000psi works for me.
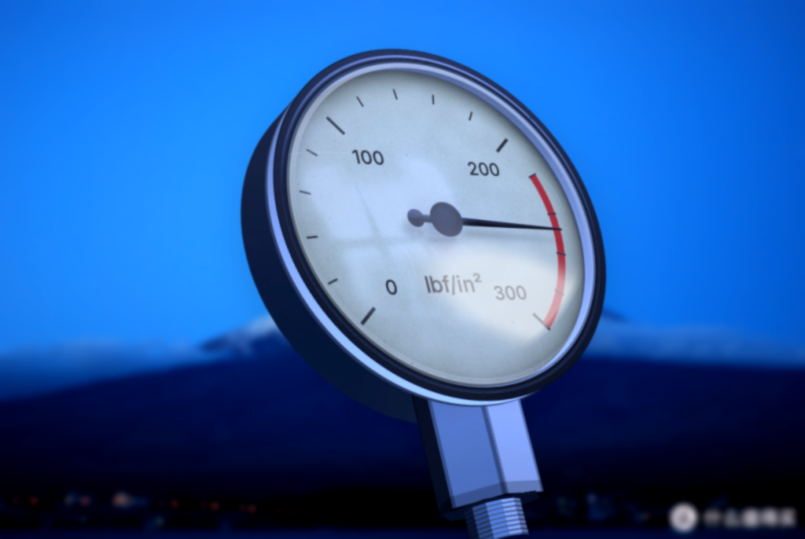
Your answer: 250psi
